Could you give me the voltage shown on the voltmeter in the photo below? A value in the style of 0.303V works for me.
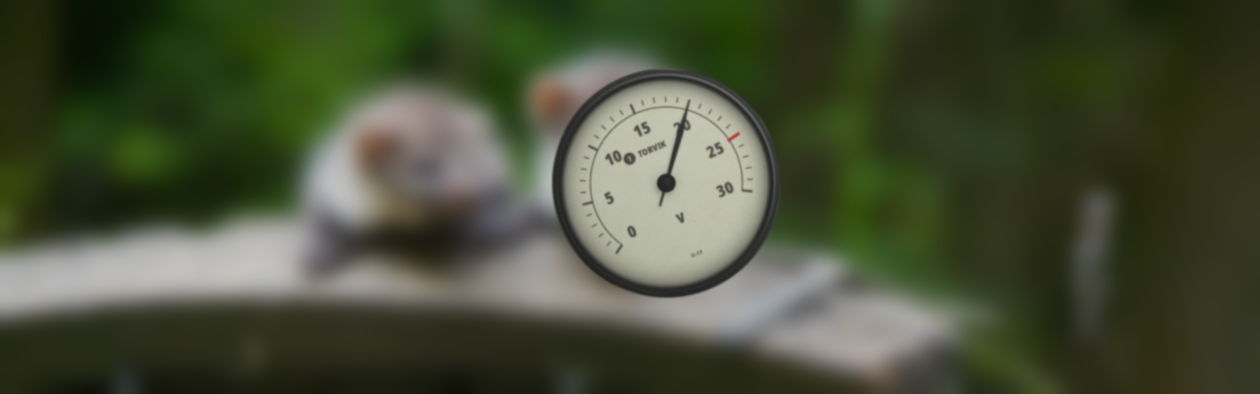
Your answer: 20V
